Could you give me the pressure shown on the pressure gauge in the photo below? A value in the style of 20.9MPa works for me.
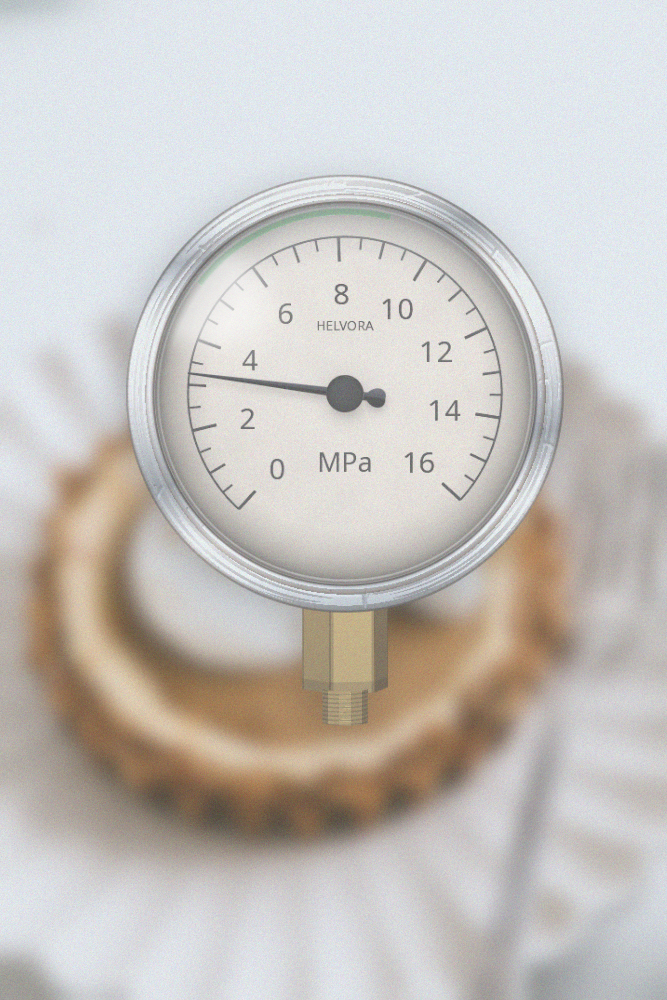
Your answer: 3.25MPa
